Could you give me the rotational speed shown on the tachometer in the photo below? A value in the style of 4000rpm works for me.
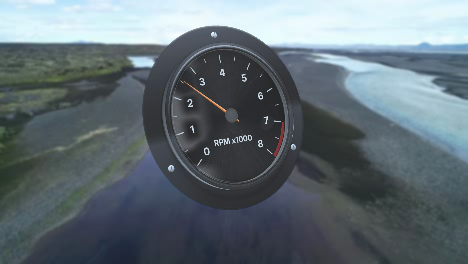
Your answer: 2500rpm
